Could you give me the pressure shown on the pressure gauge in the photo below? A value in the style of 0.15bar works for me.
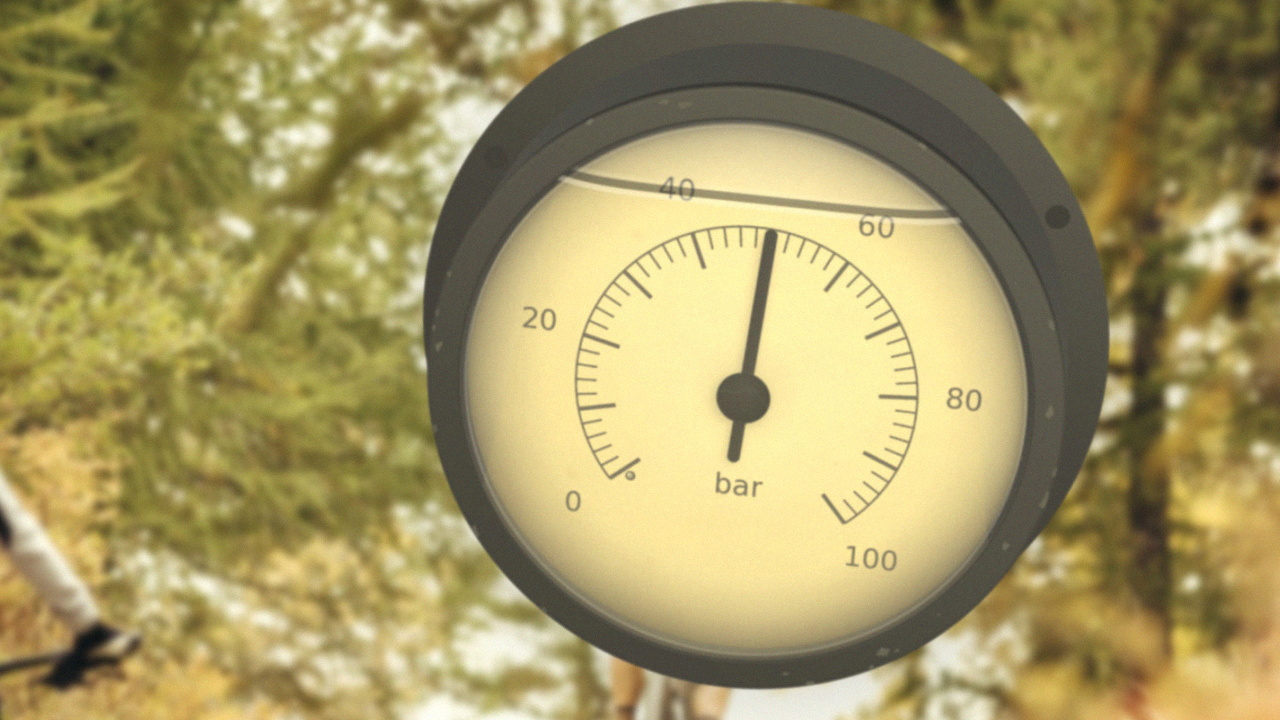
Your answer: 50bar
